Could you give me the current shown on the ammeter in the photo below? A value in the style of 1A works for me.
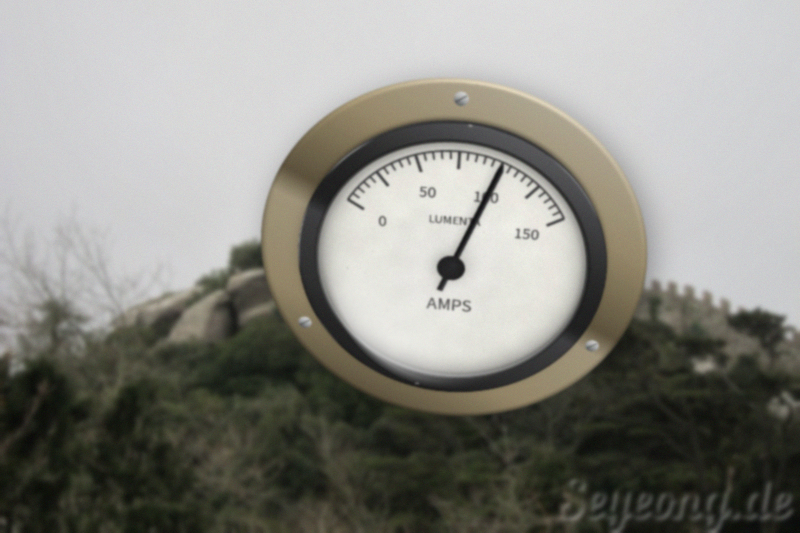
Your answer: 100A
